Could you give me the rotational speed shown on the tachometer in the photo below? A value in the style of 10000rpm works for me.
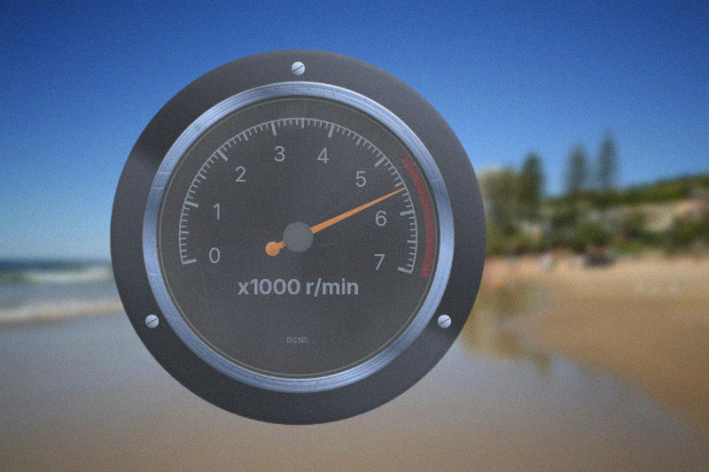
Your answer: 5600rpm
